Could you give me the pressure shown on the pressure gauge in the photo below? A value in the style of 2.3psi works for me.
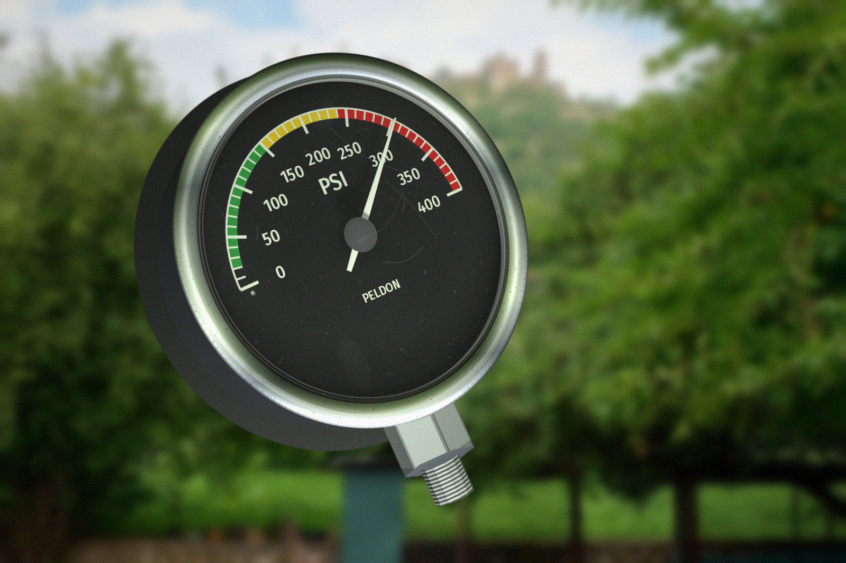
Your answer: 300psi
